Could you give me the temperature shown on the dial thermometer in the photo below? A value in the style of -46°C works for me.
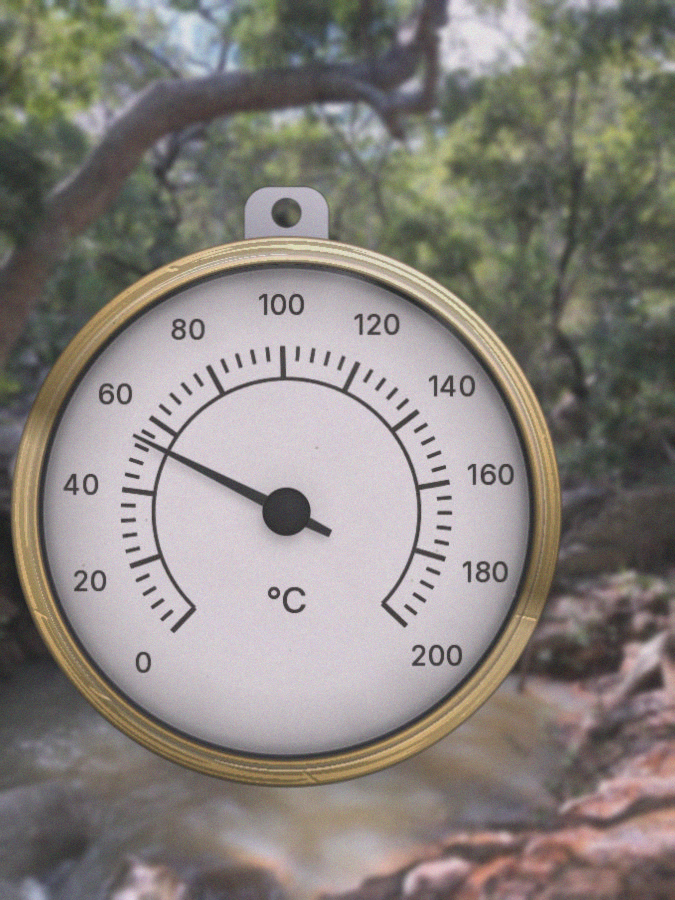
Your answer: 54°C
